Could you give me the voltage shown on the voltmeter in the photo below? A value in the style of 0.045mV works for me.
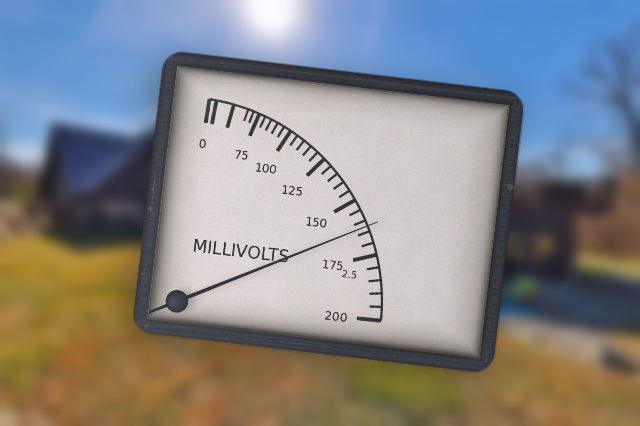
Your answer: 162.5mV
